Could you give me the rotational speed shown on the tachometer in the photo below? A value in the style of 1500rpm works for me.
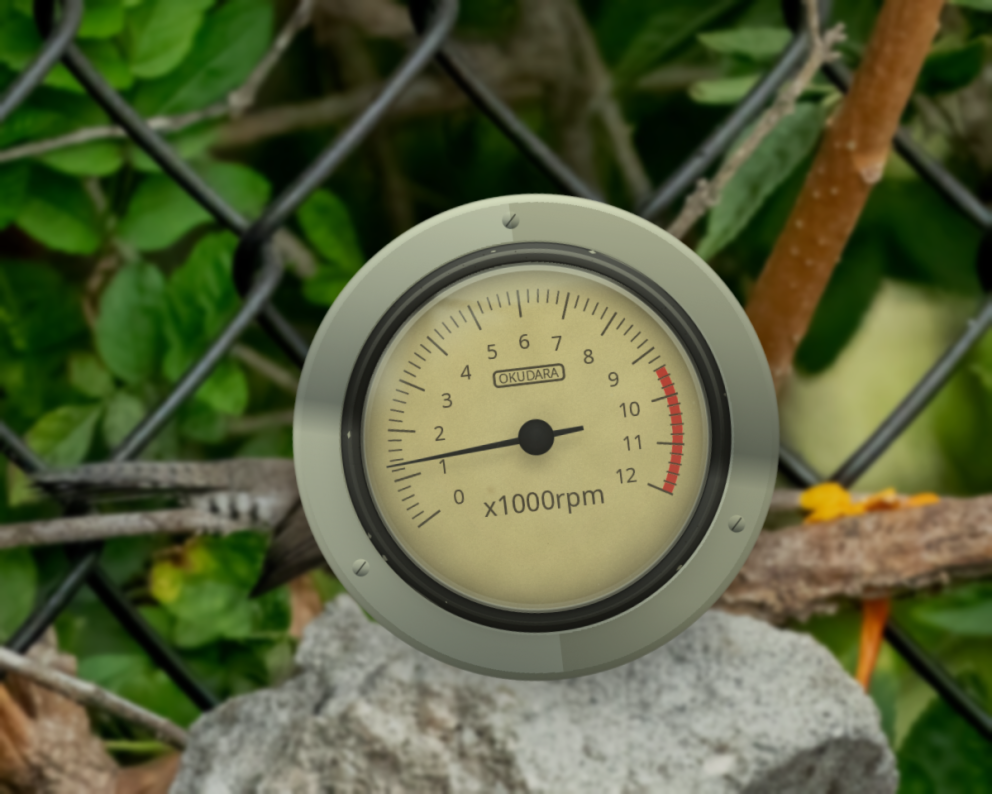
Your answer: 1300rpm
